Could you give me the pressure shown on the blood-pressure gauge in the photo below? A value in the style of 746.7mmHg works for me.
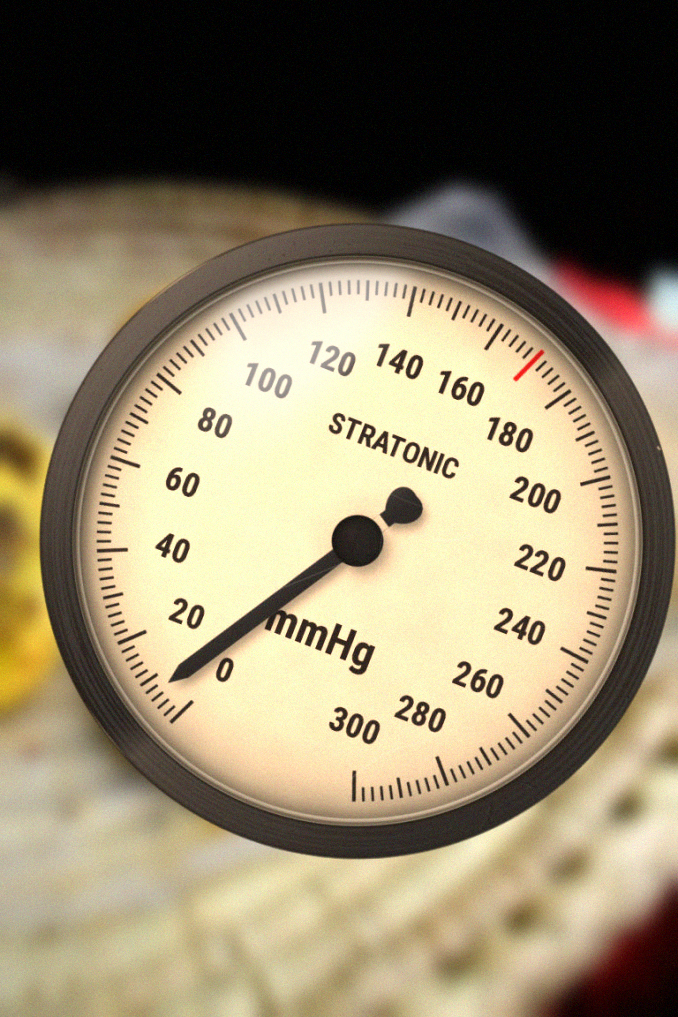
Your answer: 7mmHg
